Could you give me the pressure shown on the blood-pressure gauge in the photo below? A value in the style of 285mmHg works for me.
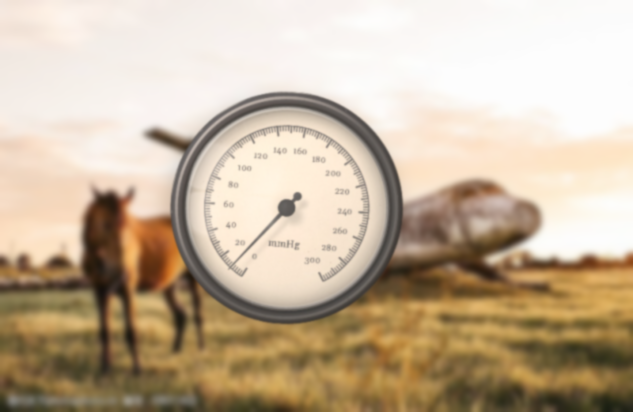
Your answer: 10mmHg
